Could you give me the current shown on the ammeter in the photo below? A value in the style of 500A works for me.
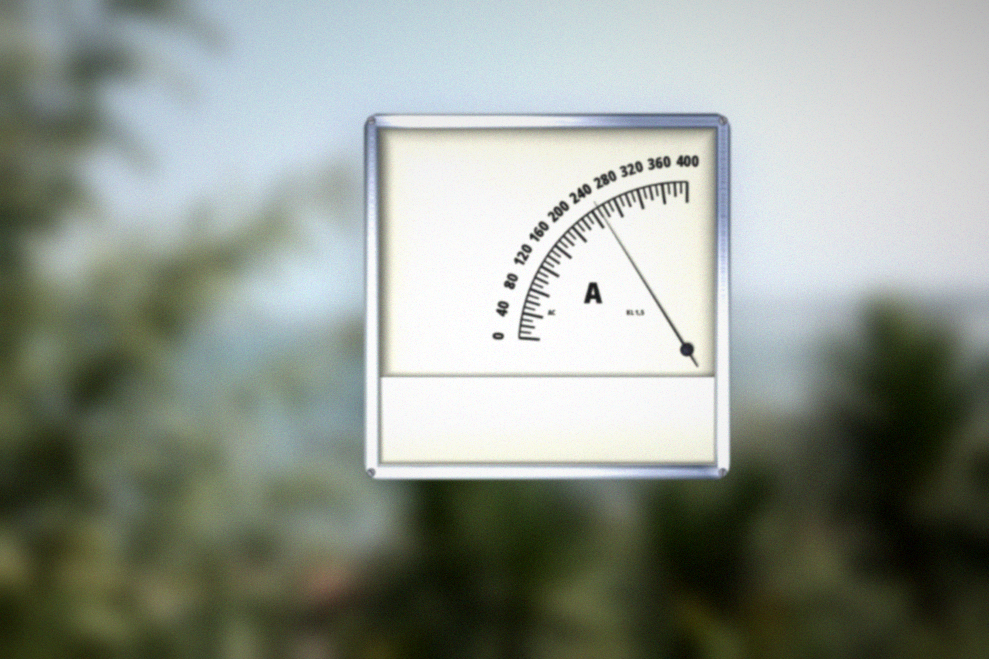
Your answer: 250A
